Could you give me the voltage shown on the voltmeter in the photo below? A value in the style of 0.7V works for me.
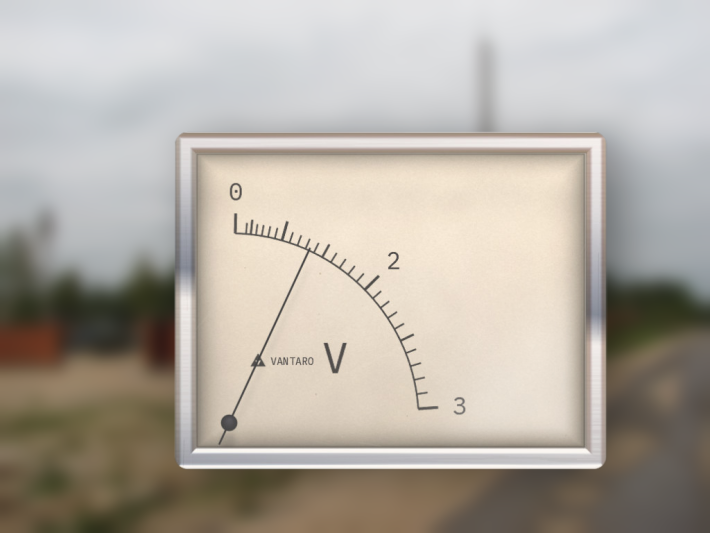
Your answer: 1.35V
